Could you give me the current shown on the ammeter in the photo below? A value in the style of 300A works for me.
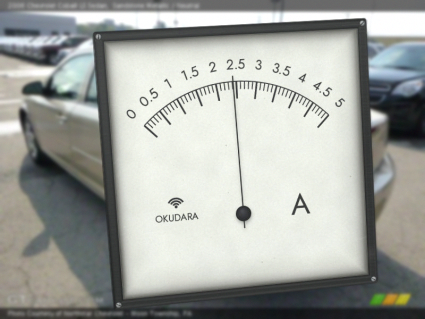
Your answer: 2.4A
